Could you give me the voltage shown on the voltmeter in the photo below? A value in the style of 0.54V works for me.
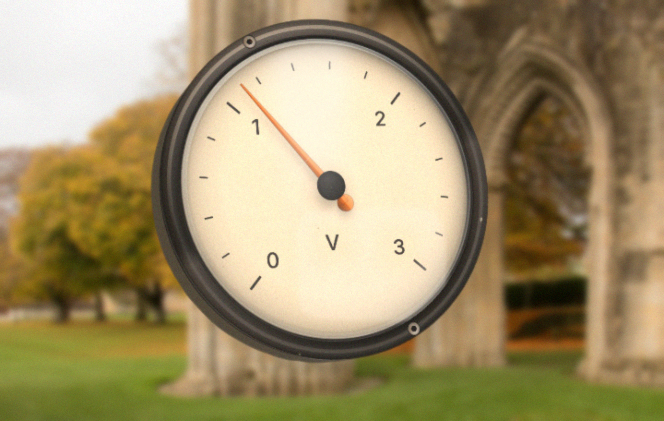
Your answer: 1.1V
